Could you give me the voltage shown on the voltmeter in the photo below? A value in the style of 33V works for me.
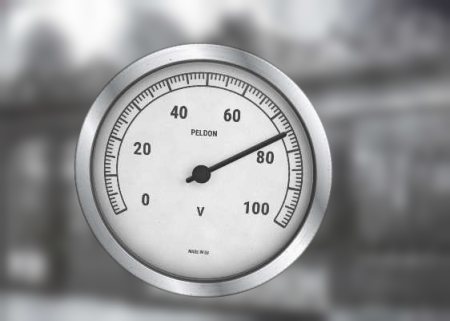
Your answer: 75V
